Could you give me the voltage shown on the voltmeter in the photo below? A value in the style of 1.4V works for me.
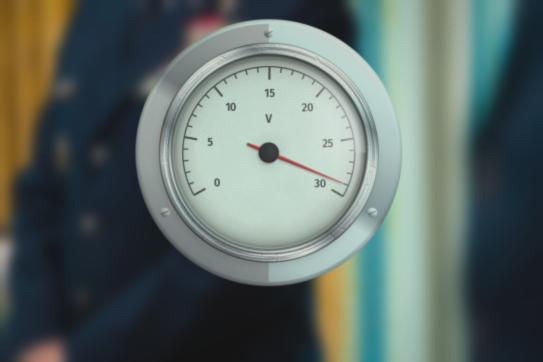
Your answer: 29V
